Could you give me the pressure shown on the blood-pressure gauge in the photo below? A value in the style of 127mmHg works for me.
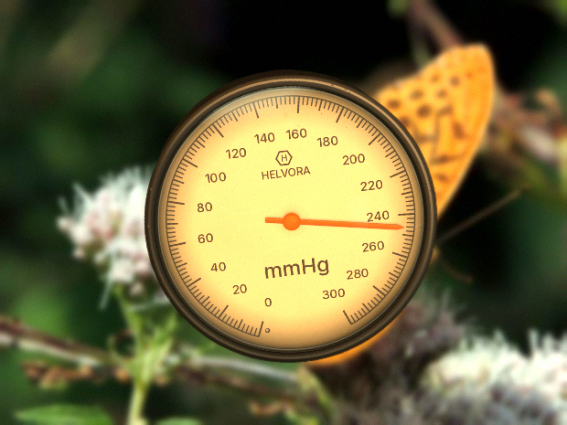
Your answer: 246mmHg
